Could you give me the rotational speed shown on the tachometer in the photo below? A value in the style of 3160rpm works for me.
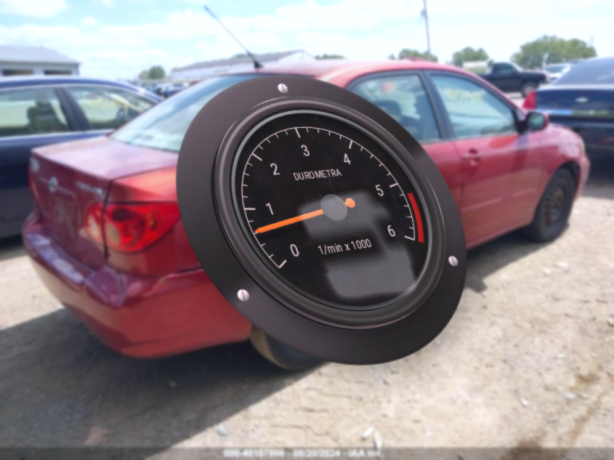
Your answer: 600rpm
